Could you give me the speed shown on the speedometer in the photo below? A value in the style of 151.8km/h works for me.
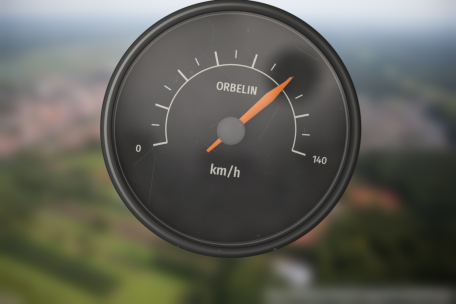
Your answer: 100km/h
